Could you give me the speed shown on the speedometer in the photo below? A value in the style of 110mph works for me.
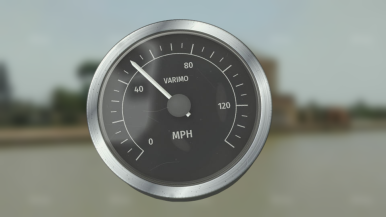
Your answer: 50mph
